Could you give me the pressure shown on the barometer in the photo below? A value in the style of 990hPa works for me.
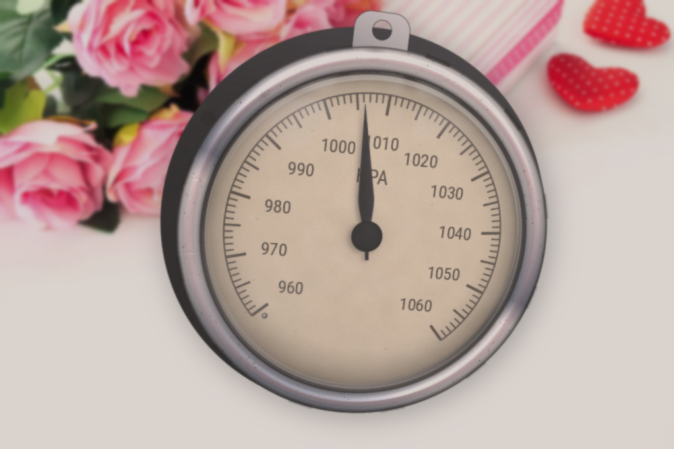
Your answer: 1006hPa
